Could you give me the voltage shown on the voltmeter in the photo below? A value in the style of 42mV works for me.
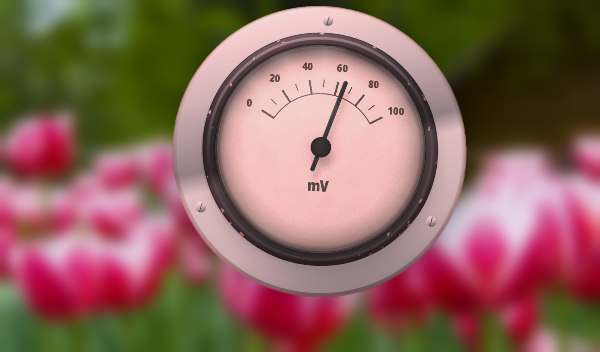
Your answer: 65mV
